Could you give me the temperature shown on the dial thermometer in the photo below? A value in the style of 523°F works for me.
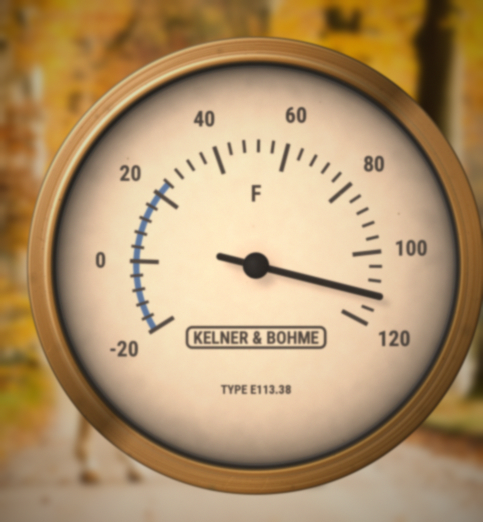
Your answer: 112°F
